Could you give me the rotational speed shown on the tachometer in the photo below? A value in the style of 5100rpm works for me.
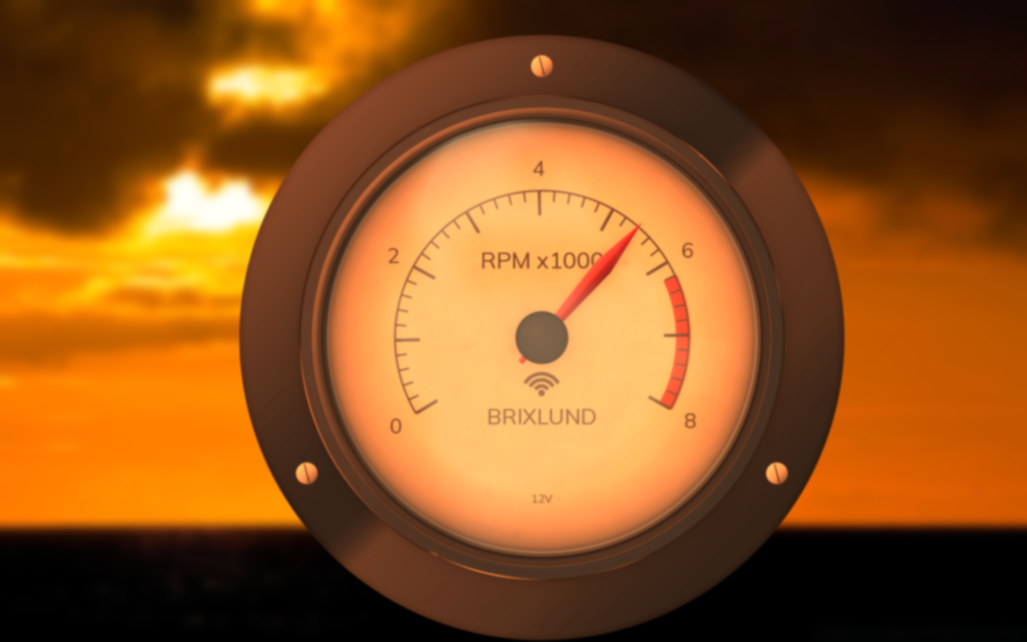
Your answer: 5400rpm
